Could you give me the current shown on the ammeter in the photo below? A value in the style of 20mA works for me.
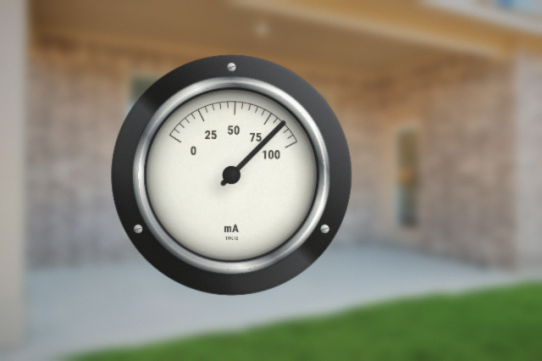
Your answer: 85mA
